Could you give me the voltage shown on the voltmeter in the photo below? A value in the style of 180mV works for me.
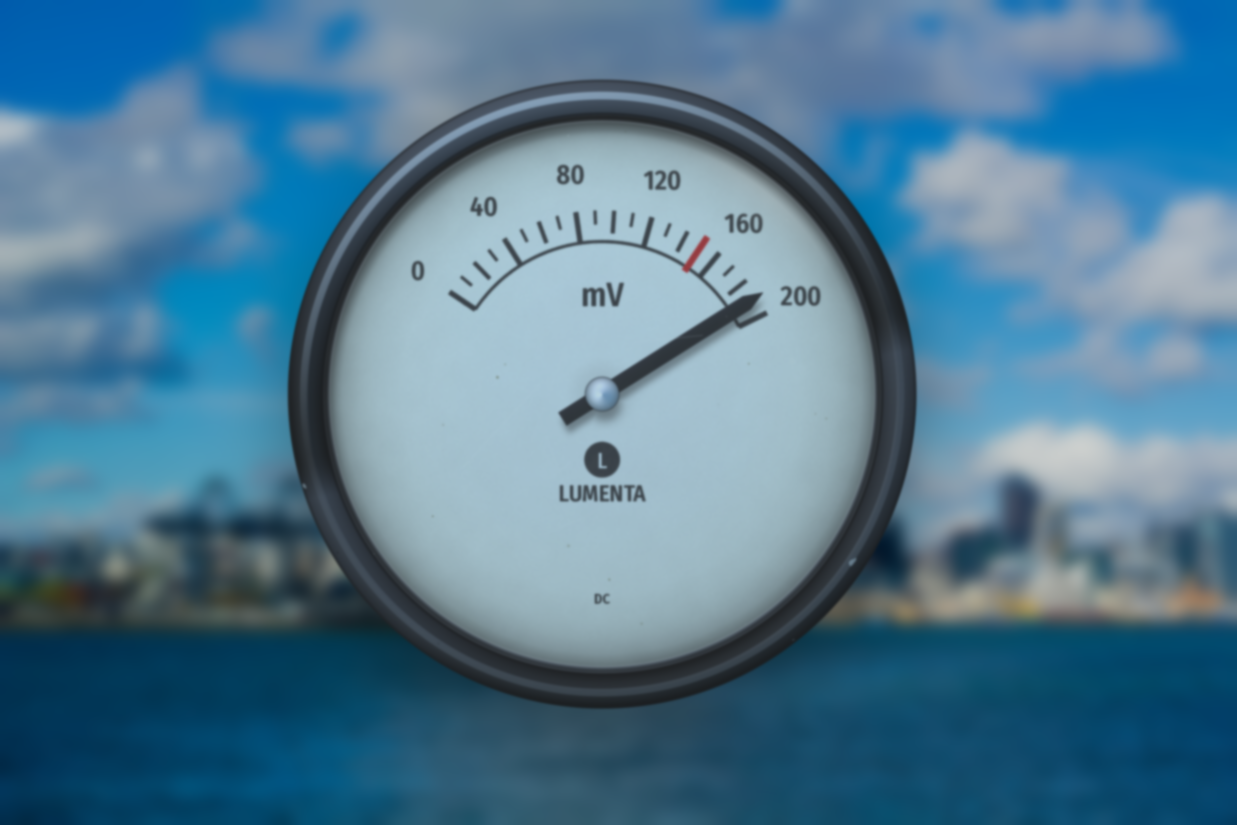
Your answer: 190mV
